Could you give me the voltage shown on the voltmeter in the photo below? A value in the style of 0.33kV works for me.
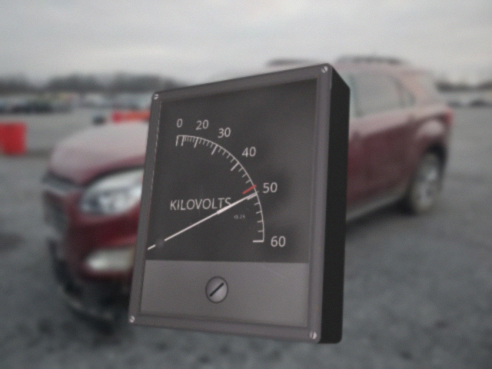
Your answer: 50kV
